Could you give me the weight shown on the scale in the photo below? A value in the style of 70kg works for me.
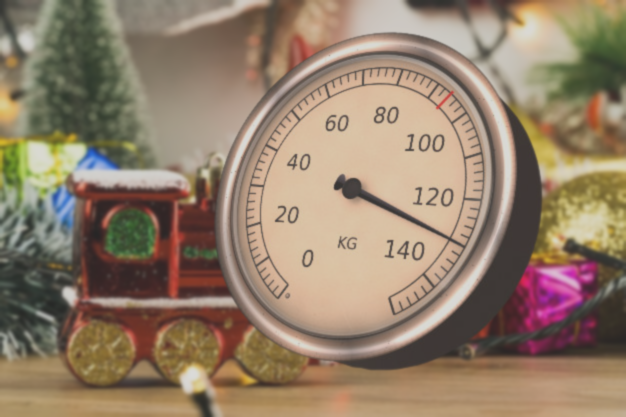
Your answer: 130kg
